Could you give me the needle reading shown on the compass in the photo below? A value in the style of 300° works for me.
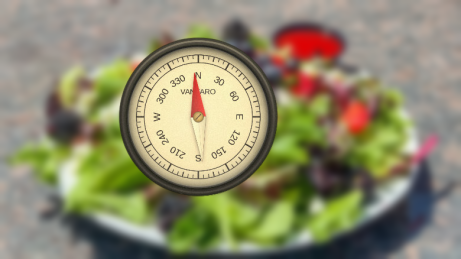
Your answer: 355°
